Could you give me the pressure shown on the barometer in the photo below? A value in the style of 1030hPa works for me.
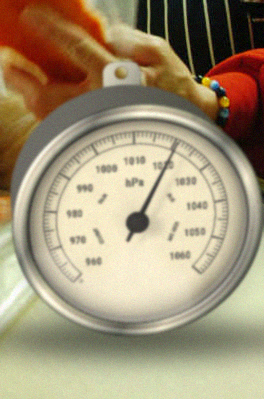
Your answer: 1020hPa
